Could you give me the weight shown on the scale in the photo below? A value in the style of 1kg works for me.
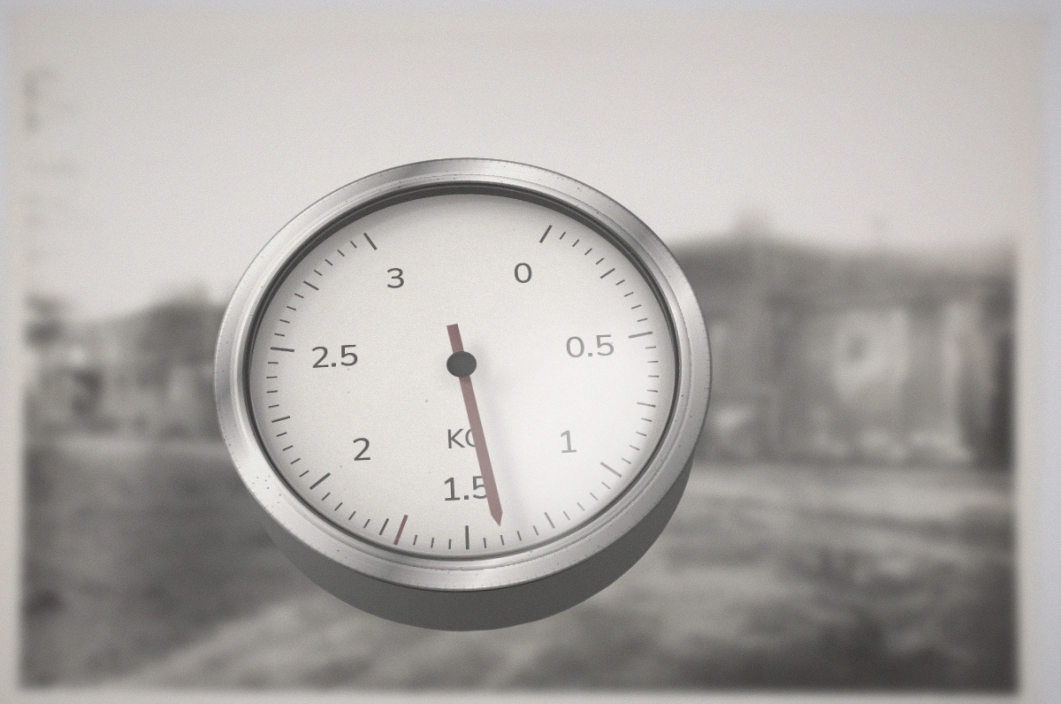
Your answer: 1.4kg
